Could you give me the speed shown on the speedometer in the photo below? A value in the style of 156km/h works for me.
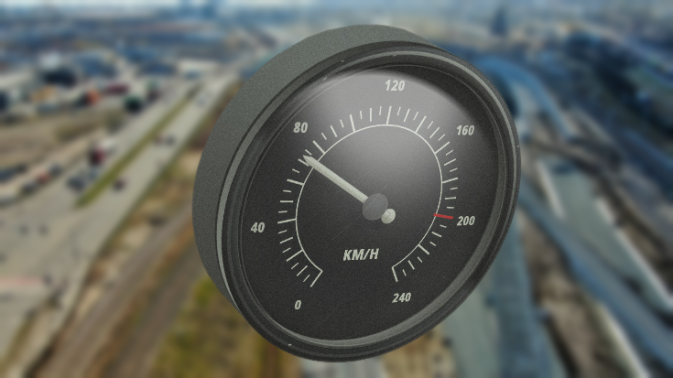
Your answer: 72.5km/h
